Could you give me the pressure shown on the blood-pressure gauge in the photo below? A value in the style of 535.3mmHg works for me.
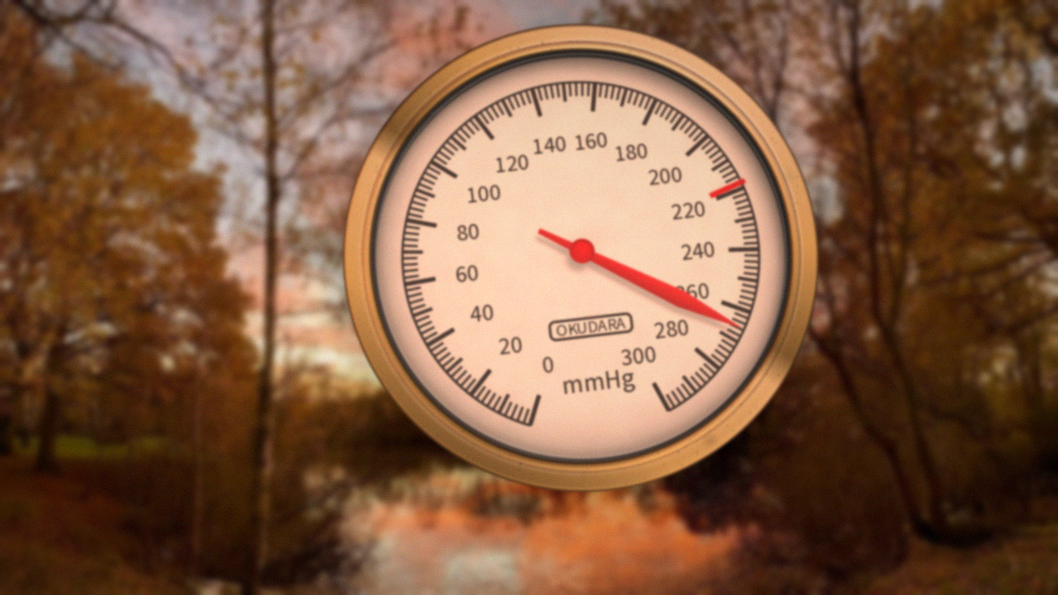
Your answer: 266mmHg
